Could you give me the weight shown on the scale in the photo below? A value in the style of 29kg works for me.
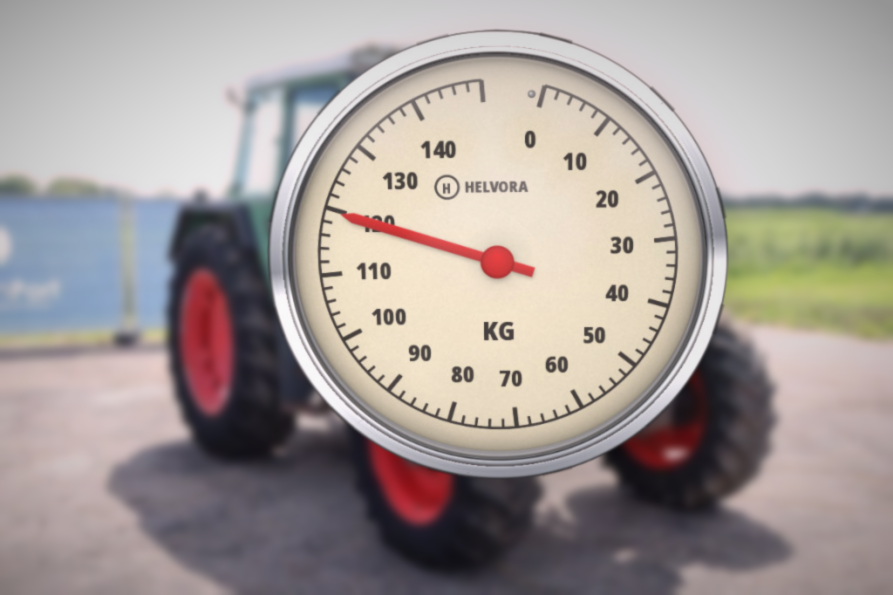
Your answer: 120kg
